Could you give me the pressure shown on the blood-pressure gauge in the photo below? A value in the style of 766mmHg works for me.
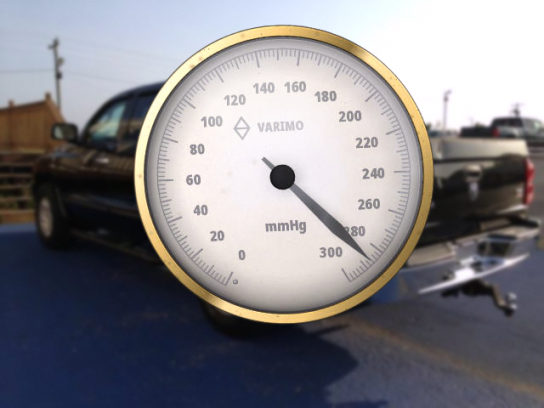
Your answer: 286mmHg
